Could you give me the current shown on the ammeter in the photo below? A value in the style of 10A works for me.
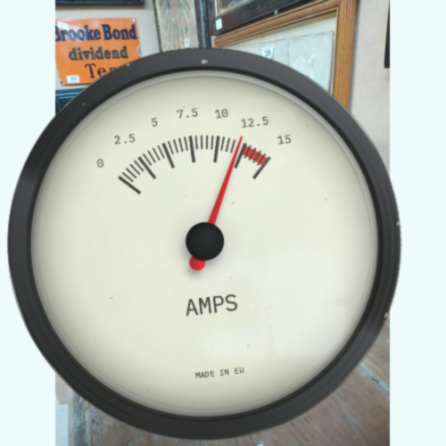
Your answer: 12A
